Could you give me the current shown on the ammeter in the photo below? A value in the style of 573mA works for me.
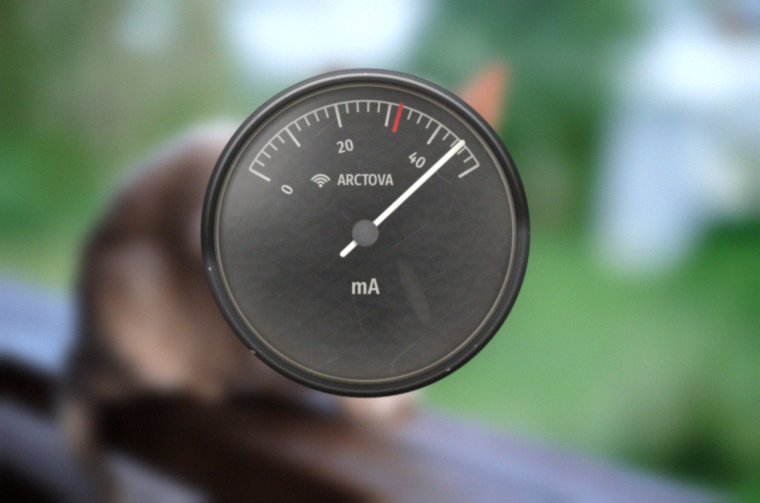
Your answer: 45mA
